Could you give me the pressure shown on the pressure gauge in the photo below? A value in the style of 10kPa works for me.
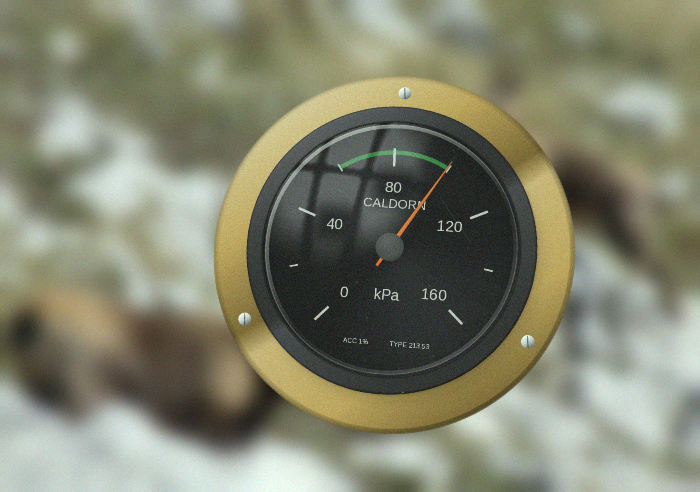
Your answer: 100kPa
